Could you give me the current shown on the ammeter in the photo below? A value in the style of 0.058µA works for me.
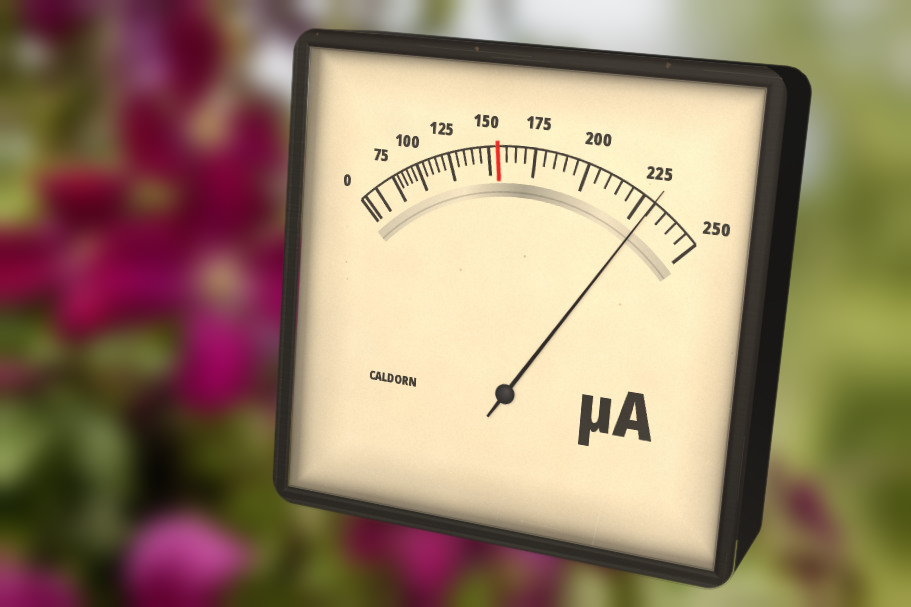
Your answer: 230µA
